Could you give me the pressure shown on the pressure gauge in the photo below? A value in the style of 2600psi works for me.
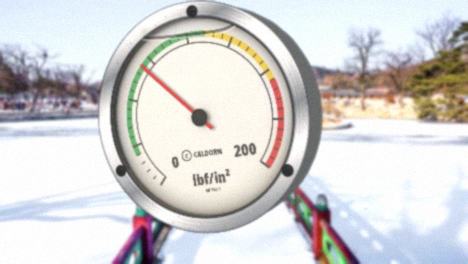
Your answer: 70psi
